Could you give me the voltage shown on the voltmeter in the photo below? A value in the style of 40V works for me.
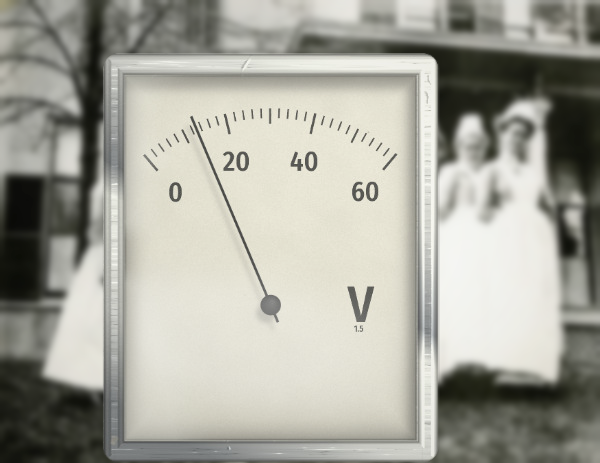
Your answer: 13V
